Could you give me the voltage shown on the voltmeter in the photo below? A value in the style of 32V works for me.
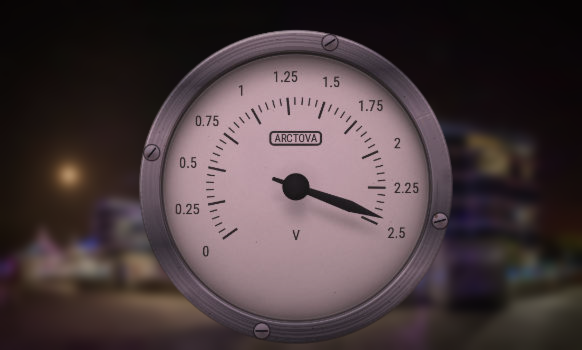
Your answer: 2.45V
